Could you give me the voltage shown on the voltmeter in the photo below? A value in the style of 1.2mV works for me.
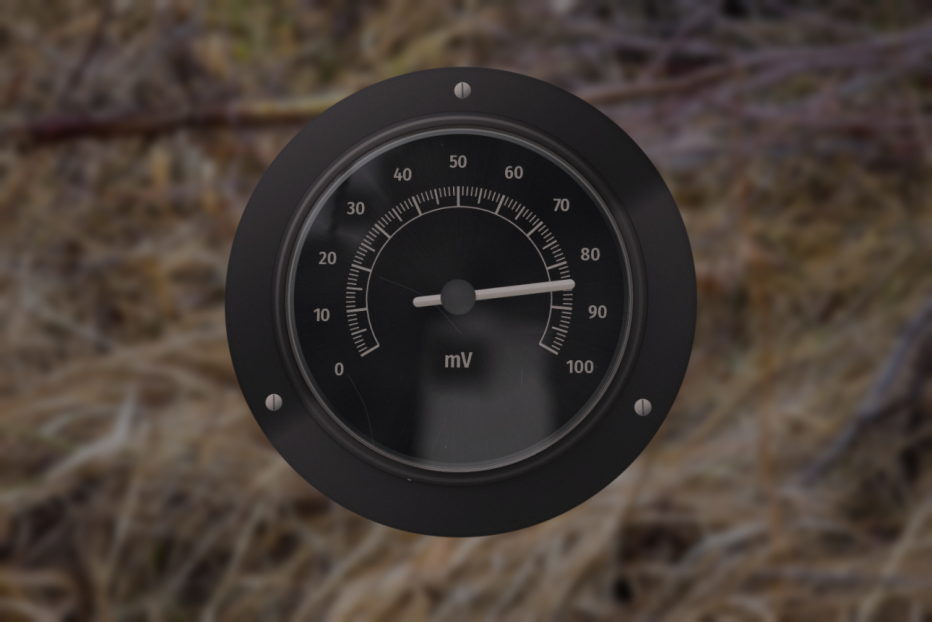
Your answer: 85mV
